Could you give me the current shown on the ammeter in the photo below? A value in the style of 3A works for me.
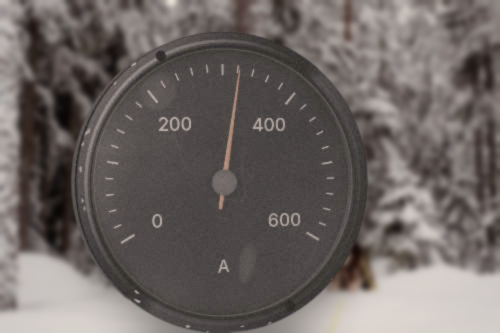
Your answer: 320A
